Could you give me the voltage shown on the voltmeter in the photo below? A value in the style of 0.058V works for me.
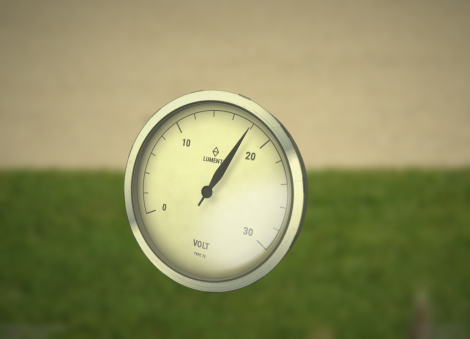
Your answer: 18V
